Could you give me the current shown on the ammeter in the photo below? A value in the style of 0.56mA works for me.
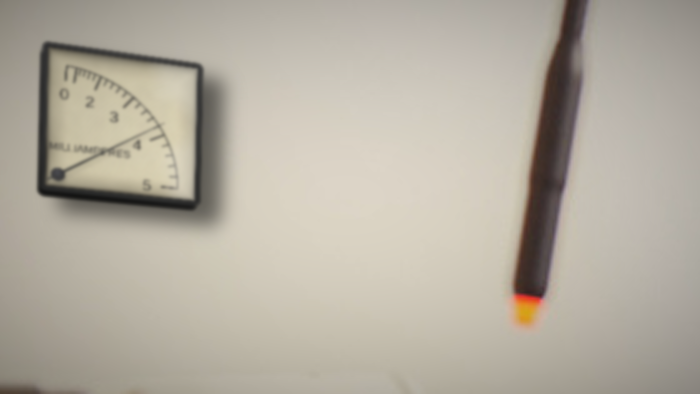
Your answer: 3.8mA
